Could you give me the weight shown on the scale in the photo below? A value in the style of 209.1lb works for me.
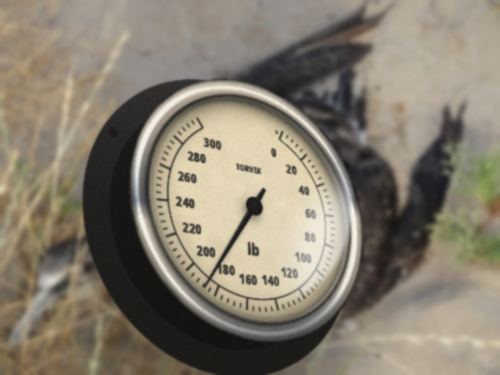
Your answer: 188lb
